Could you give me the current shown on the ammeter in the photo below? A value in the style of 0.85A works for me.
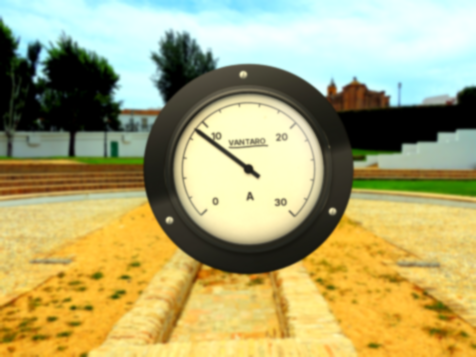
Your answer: 9A
